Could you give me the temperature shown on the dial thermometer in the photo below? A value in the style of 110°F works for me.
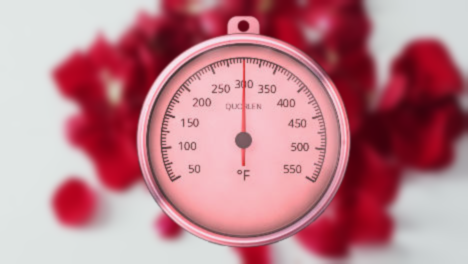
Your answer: 300°F
